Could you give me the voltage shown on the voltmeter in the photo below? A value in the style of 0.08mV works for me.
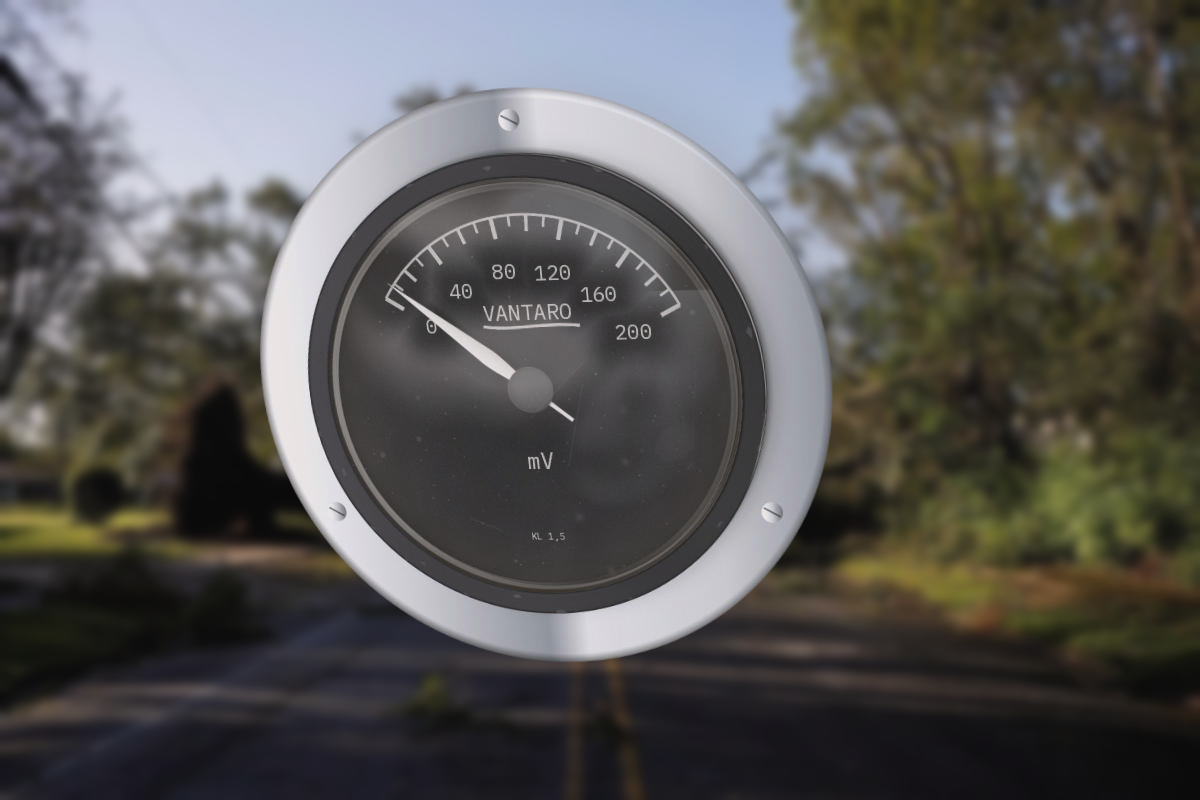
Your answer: 10mV
